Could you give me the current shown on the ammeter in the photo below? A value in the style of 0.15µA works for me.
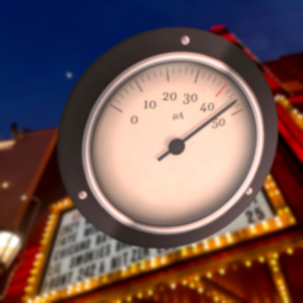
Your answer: 46µA
